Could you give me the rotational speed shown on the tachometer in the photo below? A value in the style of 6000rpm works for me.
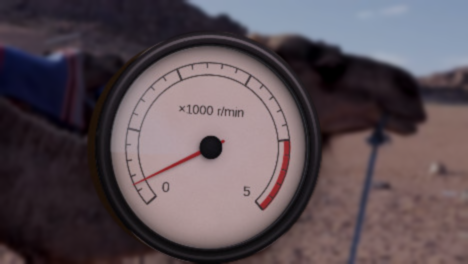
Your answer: 300rpm
